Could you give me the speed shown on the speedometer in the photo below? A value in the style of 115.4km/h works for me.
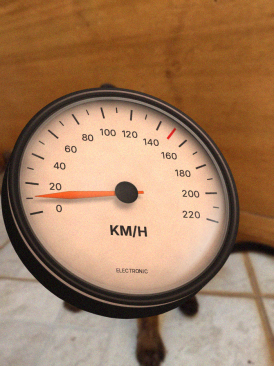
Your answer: 10km/h
